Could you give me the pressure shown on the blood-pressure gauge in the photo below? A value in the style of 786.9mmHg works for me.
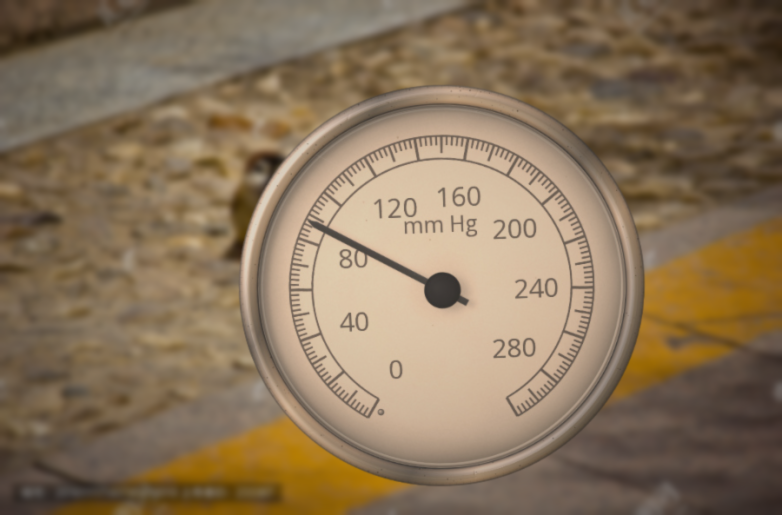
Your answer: 88mmHg
